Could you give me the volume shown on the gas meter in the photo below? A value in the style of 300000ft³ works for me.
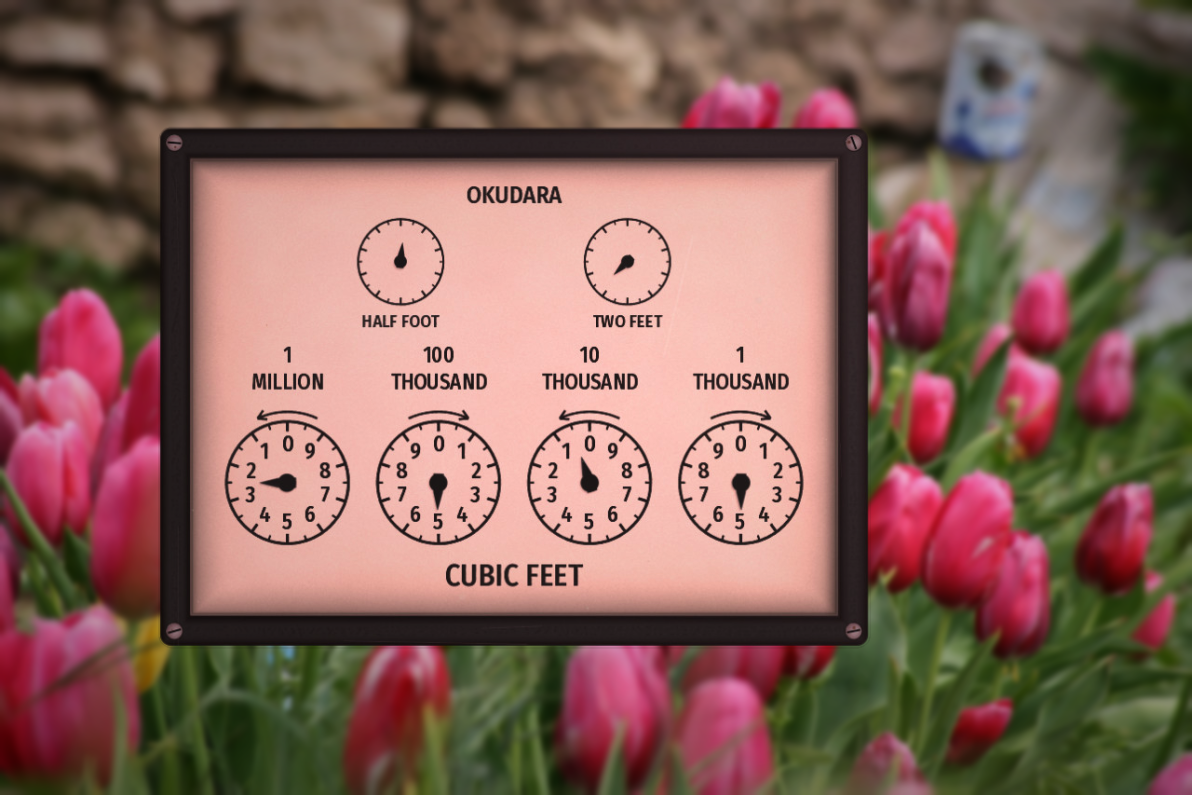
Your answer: 250500ft³
